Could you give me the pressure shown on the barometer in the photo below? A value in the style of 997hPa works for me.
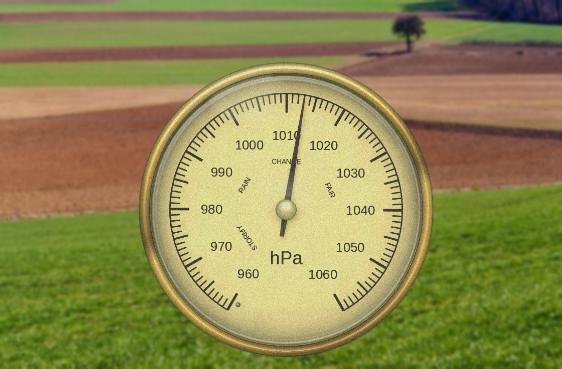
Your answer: 1013hPa
